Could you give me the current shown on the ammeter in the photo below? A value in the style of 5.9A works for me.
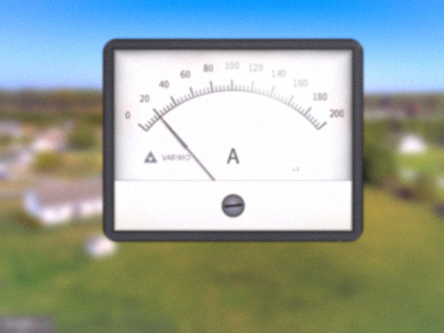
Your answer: 20A
